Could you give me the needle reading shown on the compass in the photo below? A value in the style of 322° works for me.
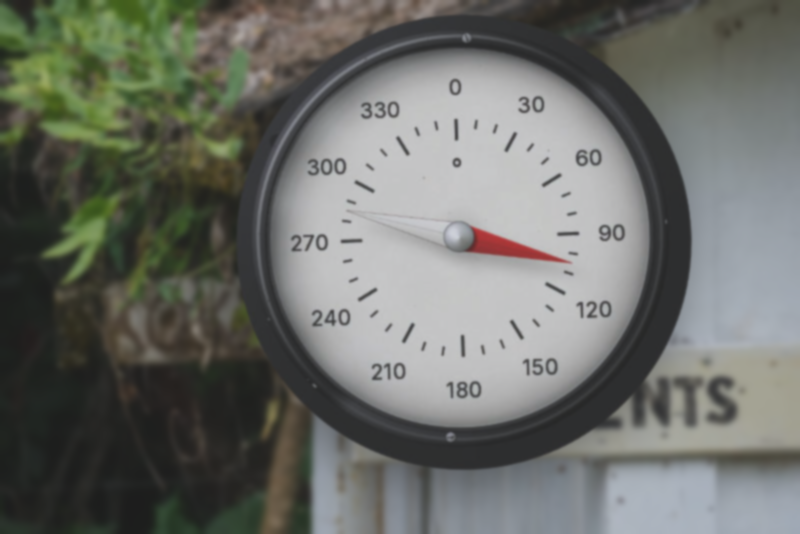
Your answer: 105°
